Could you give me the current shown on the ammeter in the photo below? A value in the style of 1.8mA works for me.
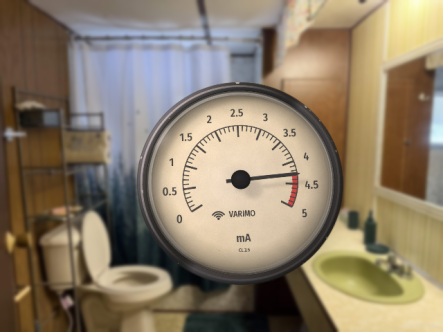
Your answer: 4.3mA
